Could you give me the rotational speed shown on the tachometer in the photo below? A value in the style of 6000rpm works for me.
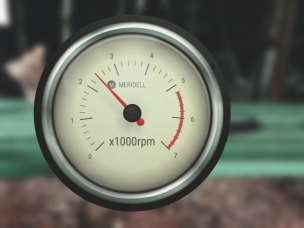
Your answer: 2400rpm
